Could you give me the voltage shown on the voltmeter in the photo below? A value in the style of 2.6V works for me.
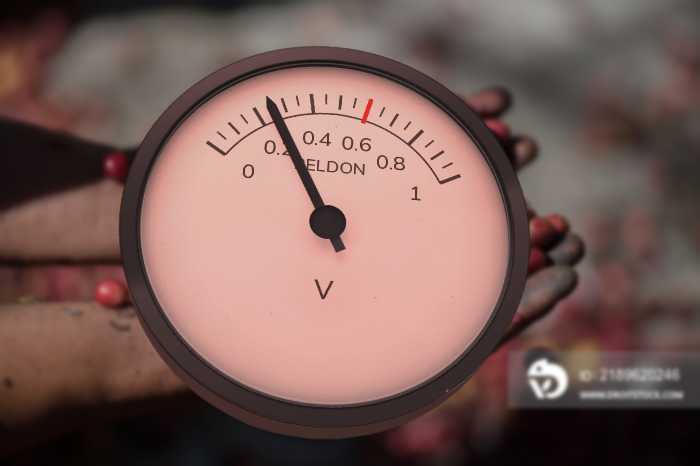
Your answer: 0.25V
